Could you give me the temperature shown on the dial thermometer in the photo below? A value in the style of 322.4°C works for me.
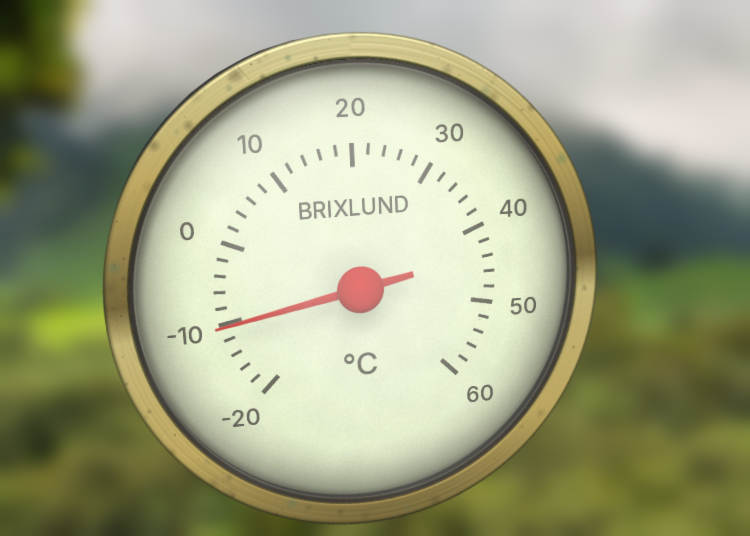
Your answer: -10°C
